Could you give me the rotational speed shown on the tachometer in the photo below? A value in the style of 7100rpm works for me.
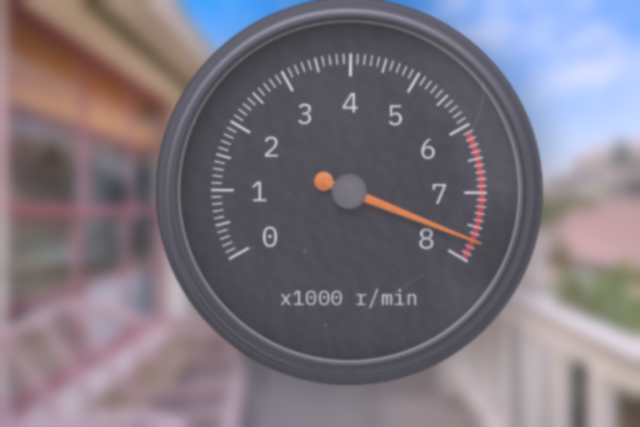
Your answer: 7700rpm
